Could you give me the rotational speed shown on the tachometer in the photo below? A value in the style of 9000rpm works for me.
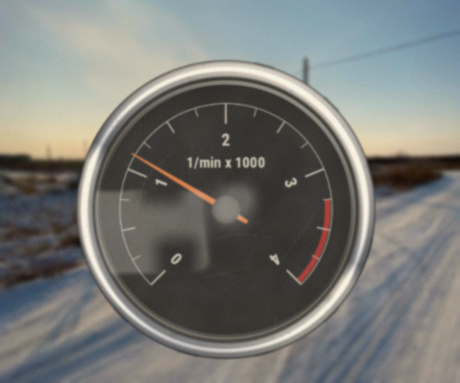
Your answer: 1125rpm
